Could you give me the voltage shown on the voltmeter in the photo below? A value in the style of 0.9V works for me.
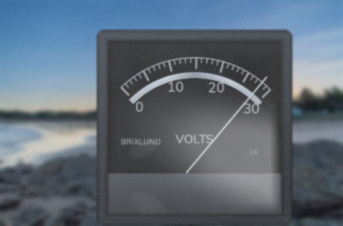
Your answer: 28V
